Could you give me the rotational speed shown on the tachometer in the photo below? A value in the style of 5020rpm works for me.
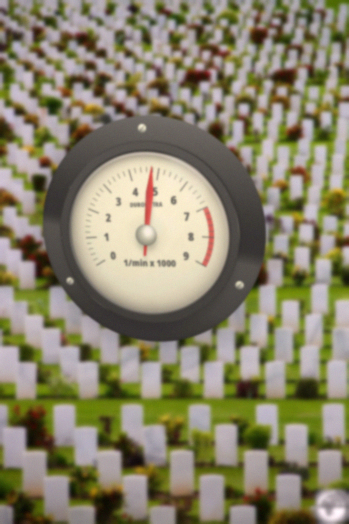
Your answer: 4800rpm
